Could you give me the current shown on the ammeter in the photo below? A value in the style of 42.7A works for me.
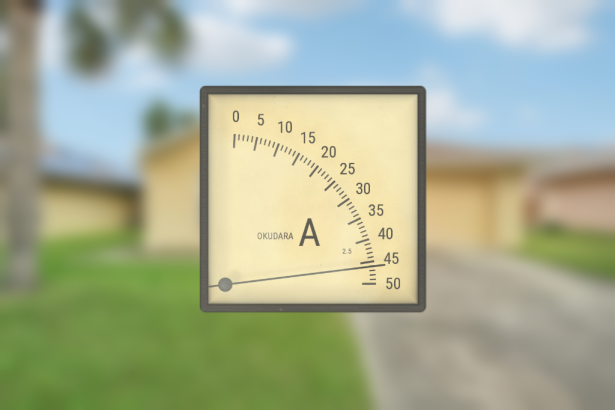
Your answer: 46A
